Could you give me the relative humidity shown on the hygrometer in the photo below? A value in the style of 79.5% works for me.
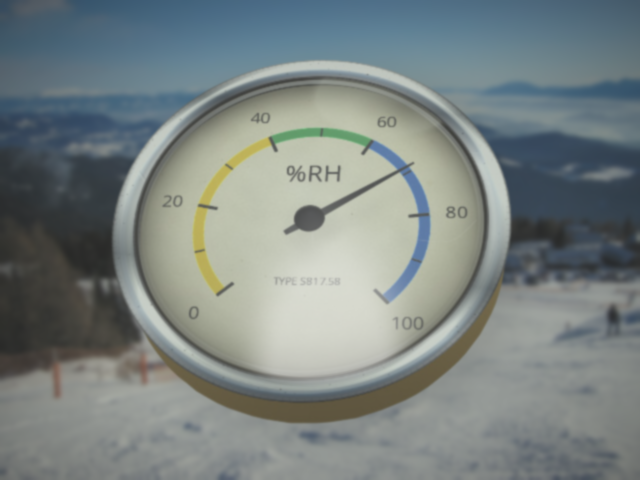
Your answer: 70%
